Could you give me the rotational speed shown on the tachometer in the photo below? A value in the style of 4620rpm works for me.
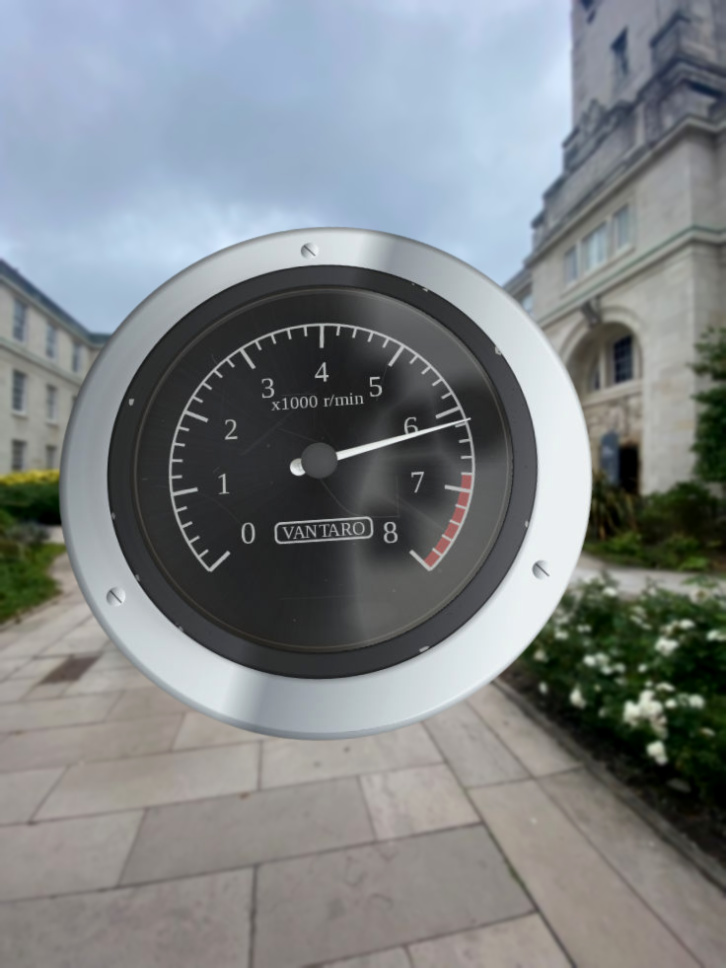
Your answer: 6200rpm
